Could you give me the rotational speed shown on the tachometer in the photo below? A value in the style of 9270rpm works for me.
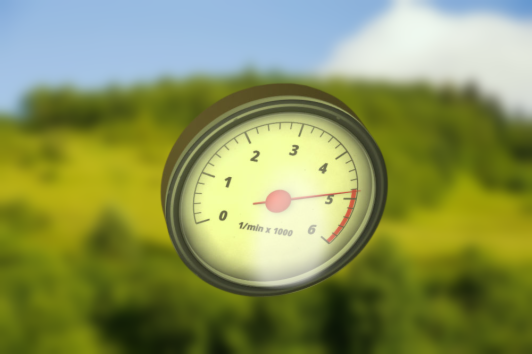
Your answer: 4800rpm
